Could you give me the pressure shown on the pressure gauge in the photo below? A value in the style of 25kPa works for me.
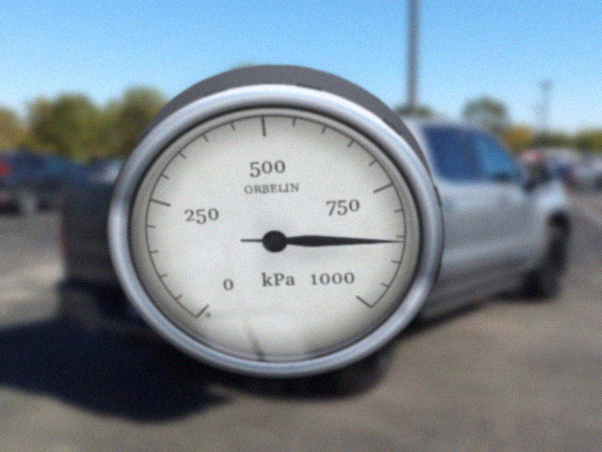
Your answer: 850kPa
